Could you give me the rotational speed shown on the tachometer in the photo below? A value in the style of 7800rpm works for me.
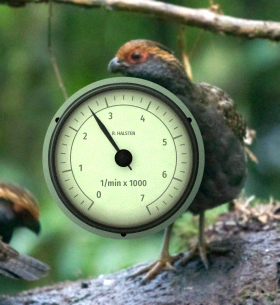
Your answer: 2600rpm
